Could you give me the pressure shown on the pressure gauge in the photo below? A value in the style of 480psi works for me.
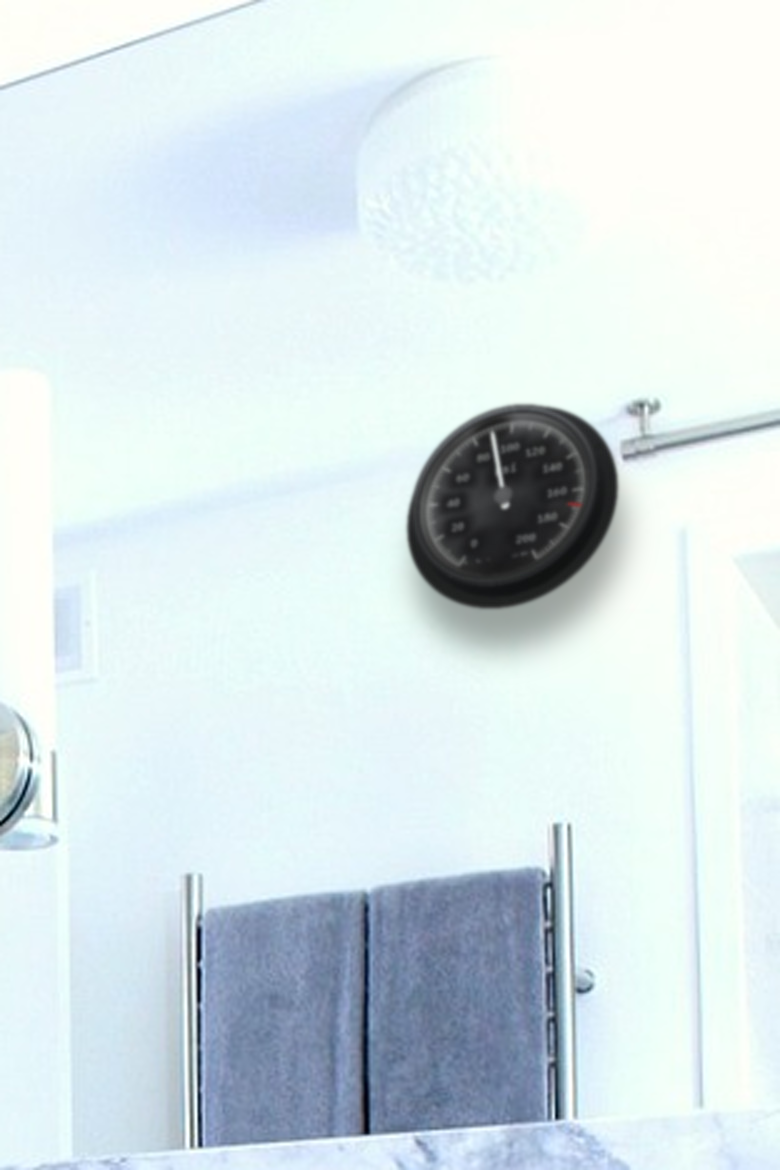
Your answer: 90psi
